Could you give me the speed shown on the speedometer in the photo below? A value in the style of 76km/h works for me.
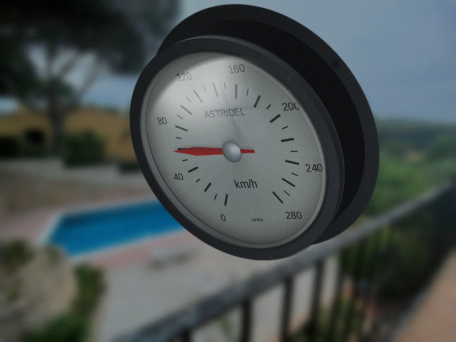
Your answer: 60km/h
